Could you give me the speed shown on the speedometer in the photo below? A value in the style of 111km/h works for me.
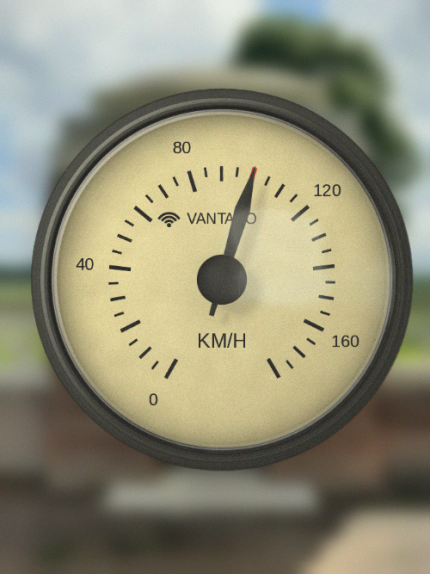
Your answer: 100km/h
